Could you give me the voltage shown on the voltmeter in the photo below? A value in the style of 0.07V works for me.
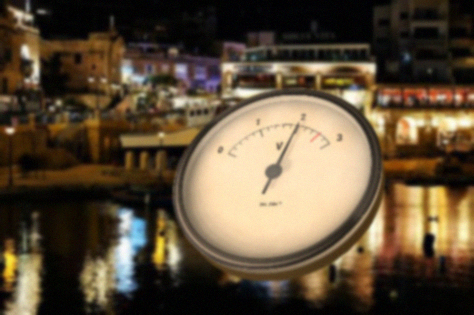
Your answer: 2V
